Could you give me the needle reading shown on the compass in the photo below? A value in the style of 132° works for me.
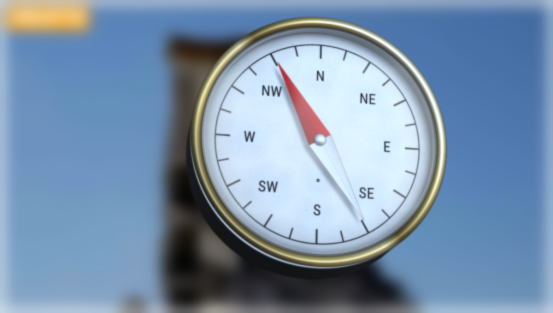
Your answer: 330°
